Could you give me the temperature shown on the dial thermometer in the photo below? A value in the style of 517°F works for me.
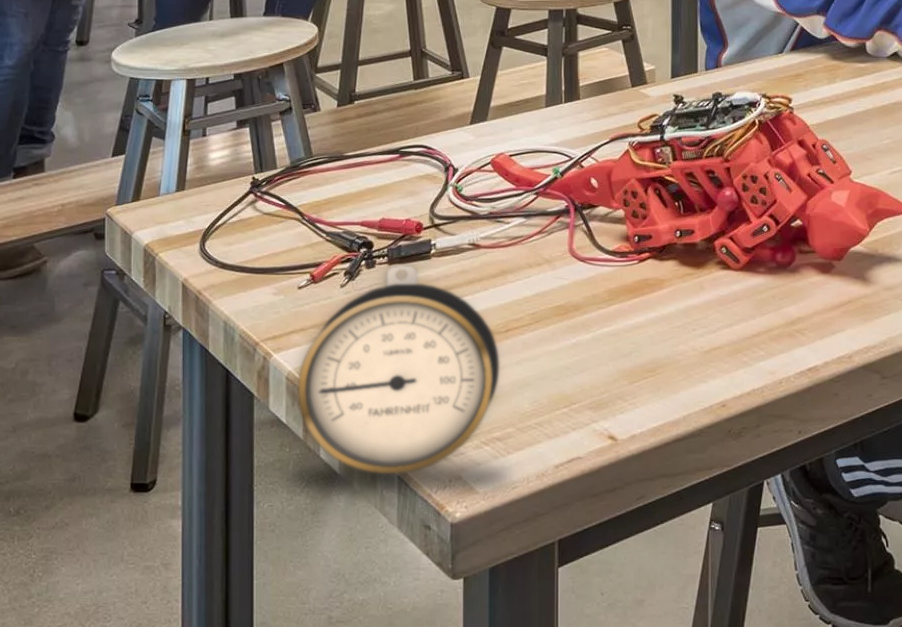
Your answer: -40°F
